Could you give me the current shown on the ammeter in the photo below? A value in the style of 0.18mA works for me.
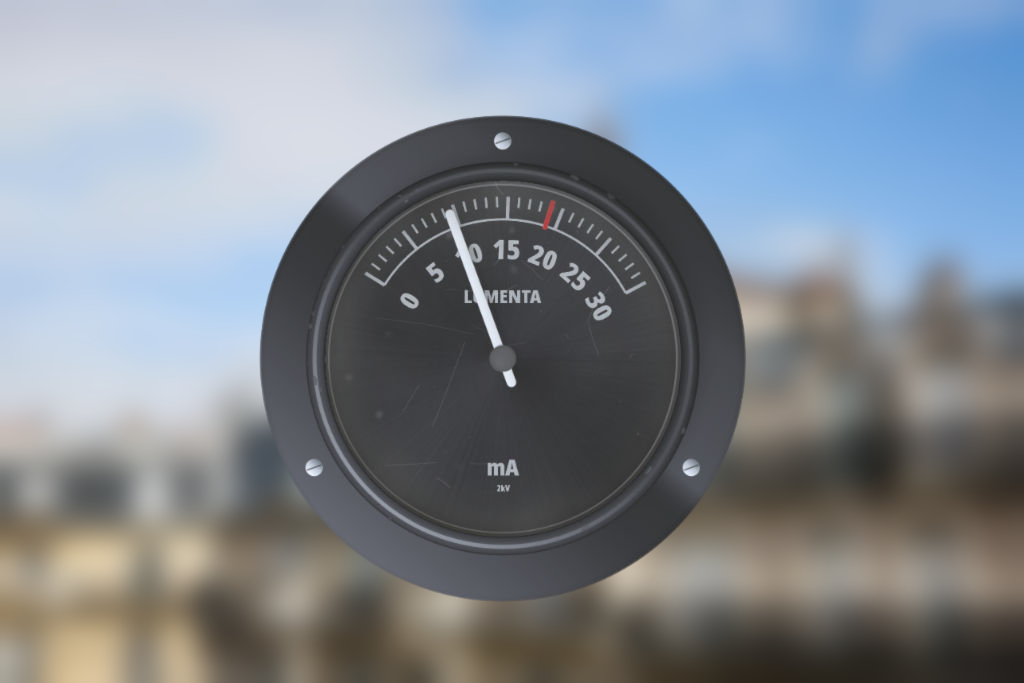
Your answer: 9.5mA
